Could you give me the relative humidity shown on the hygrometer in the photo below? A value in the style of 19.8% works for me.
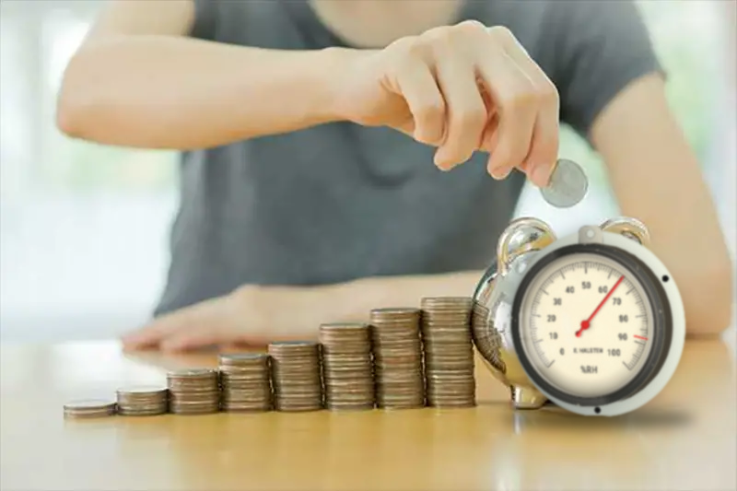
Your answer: 65%
